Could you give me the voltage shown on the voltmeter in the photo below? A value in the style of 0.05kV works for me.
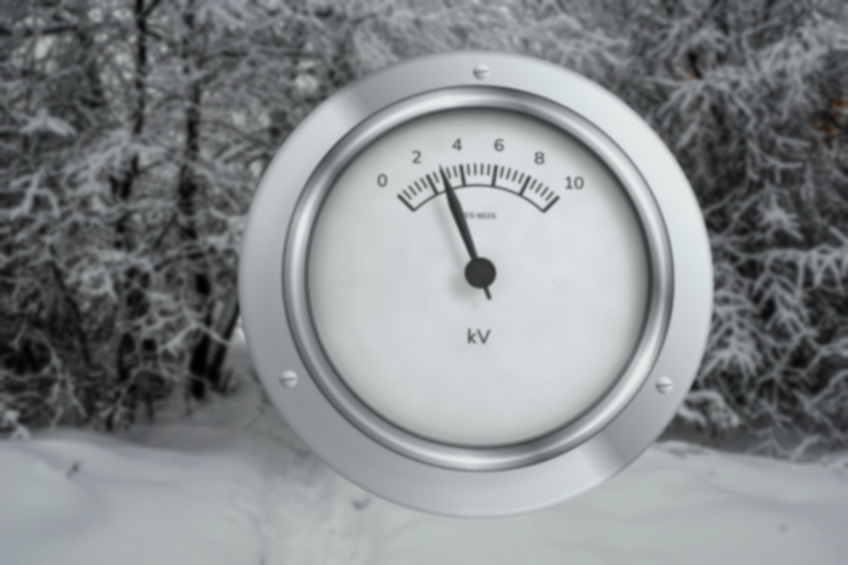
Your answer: 2.8kV
